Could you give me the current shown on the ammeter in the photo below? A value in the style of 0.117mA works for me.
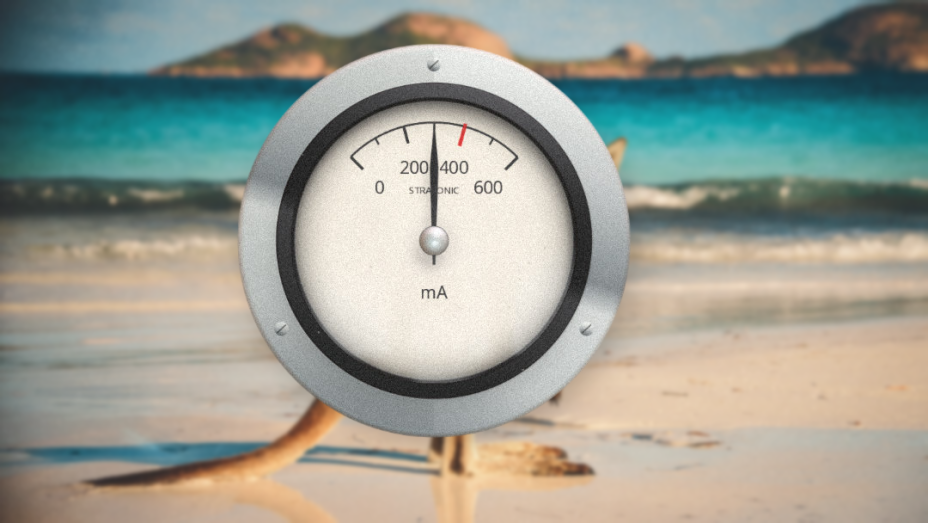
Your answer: 300mA
